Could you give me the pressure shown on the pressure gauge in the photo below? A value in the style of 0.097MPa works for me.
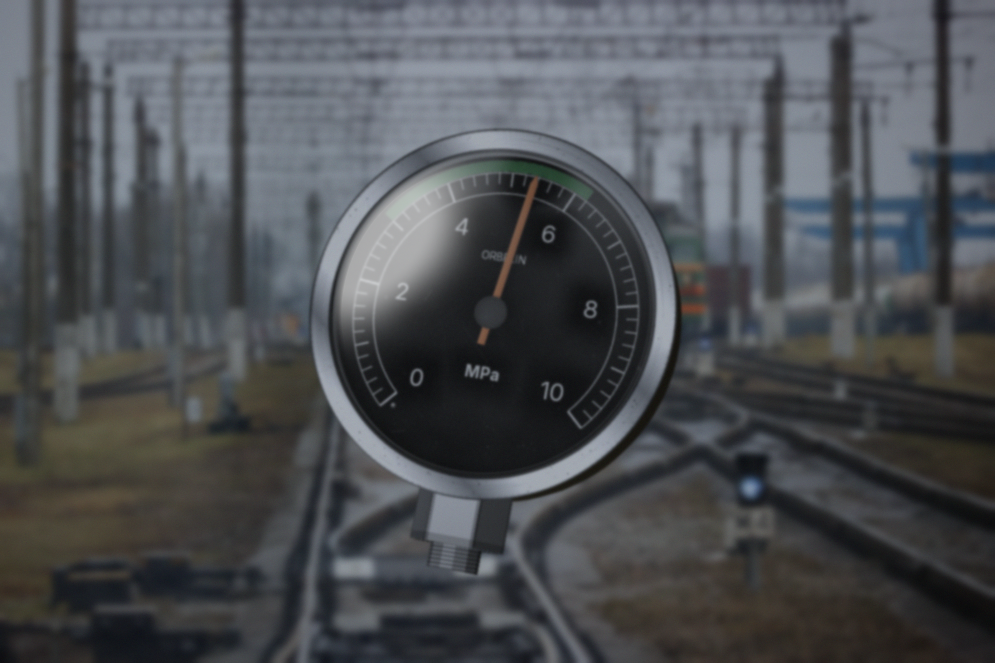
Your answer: 5.4MPa
